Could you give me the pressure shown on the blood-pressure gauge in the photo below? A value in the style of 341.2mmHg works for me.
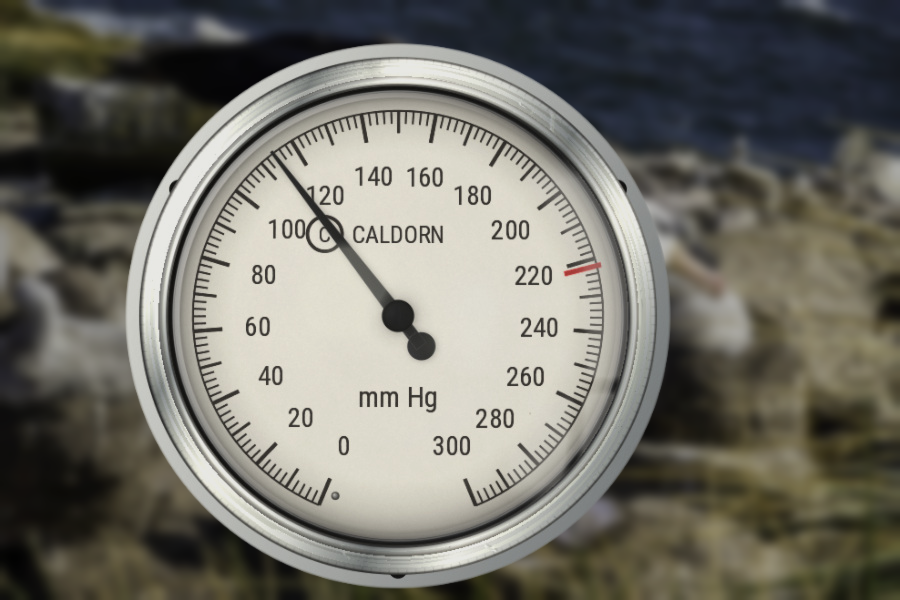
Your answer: 114mmHg
